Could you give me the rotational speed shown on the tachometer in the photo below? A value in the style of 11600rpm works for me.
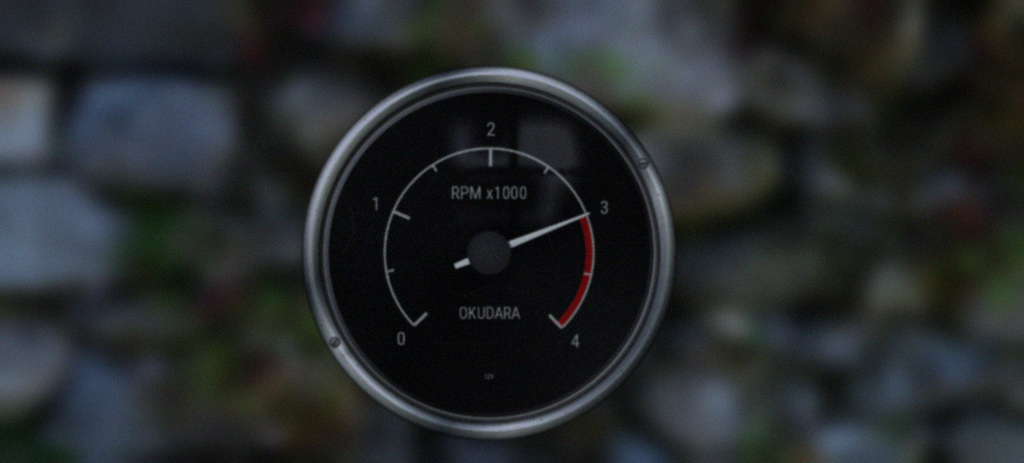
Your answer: 3000rpm
